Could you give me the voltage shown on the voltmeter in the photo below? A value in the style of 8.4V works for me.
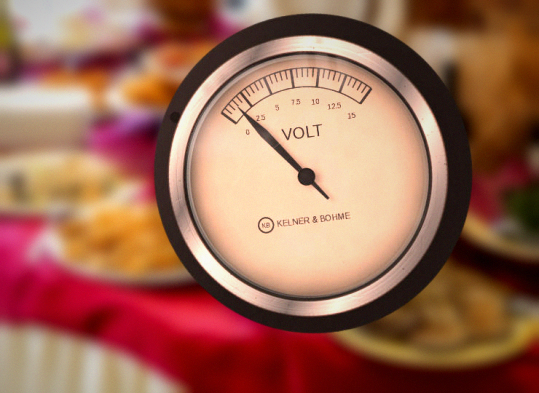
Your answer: 1.5V
